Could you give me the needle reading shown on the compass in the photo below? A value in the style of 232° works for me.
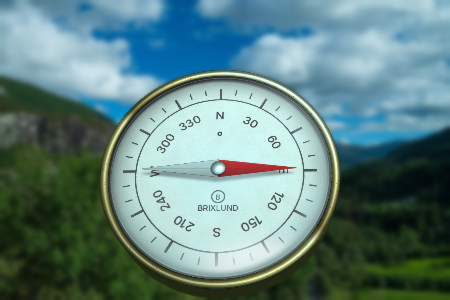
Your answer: 90°
